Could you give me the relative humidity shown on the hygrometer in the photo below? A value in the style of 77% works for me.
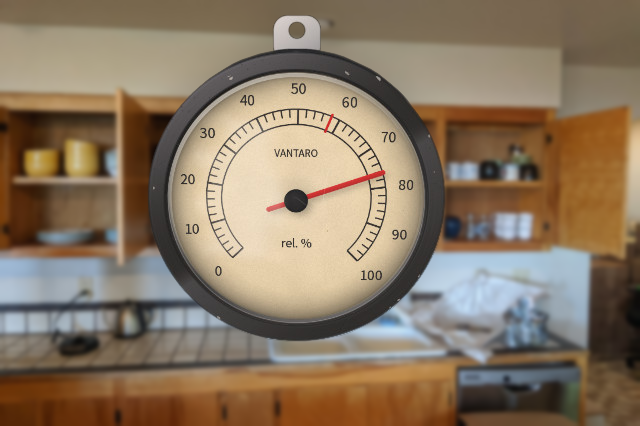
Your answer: 76%
